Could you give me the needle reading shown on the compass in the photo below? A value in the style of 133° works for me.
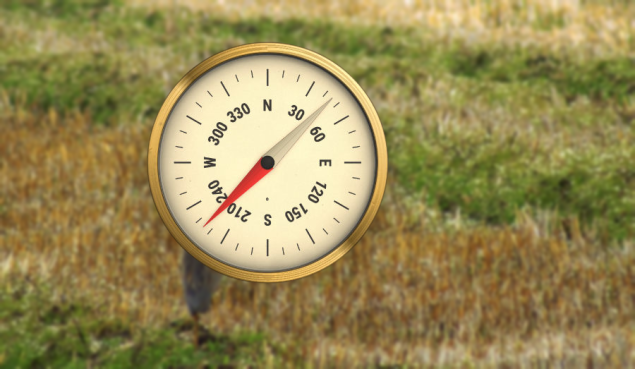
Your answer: 225°
